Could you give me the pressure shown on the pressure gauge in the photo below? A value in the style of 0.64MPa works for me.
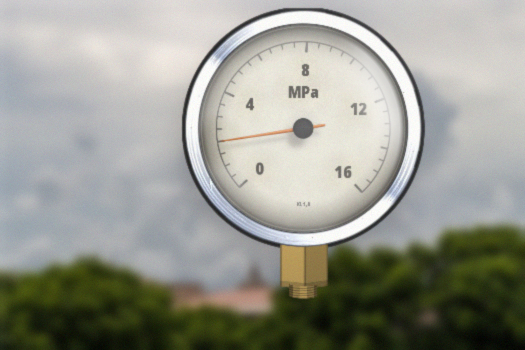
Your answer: 2MPa
